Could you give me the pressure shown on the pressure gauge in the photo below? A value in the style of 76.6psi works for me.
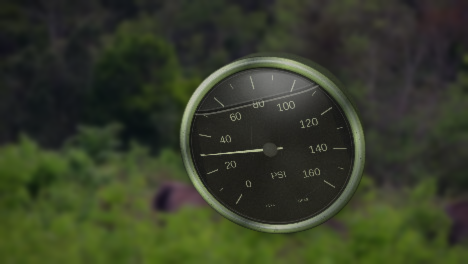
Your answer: 30psi
